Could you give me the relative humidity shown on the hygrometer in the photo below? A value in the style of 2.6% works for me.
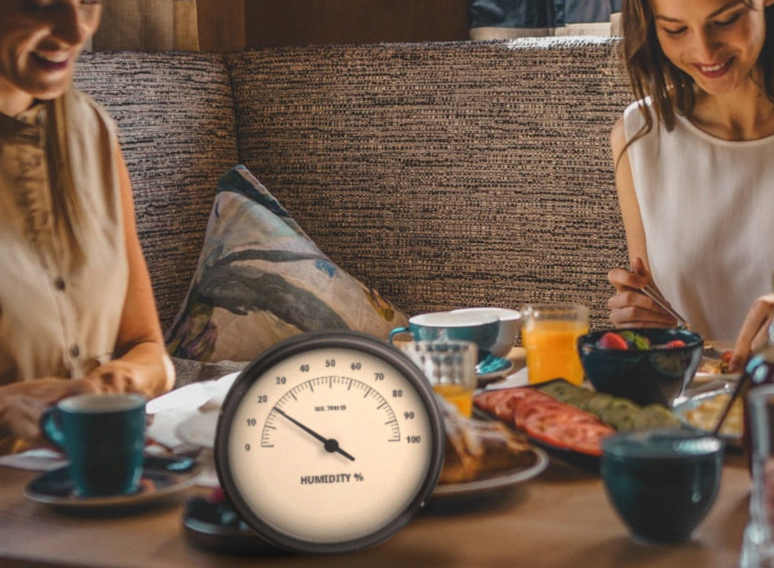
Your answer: 20%
